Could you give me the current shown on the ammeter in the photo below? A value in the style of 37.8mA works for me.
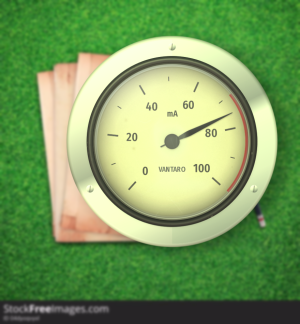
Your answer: 75mA
